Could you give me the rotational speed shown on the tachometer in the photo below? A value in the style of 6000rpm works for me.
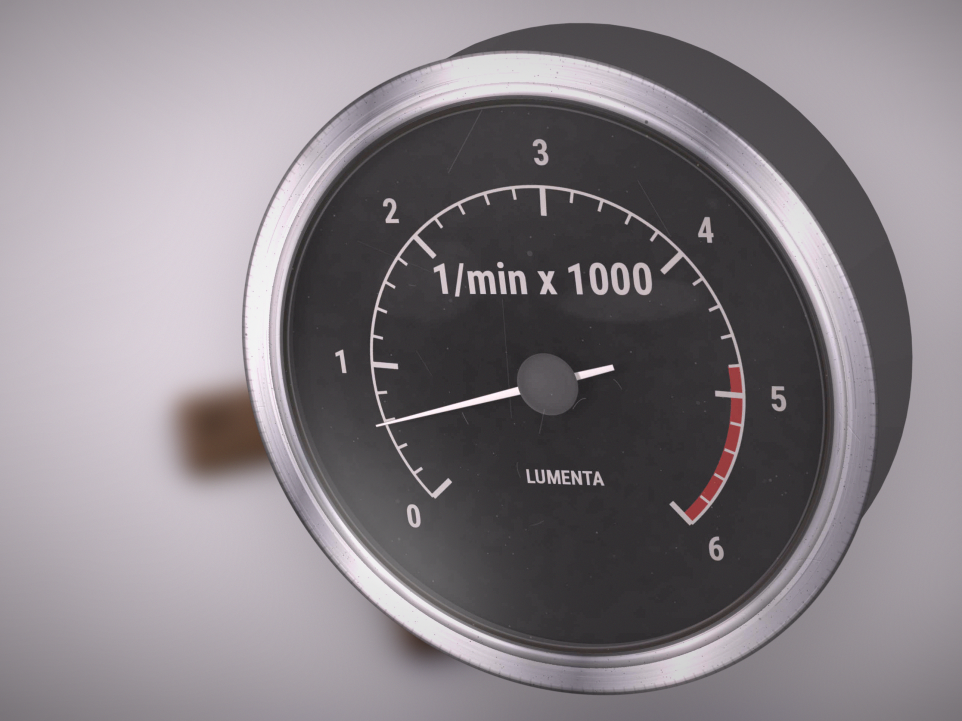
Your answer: 600rpm
